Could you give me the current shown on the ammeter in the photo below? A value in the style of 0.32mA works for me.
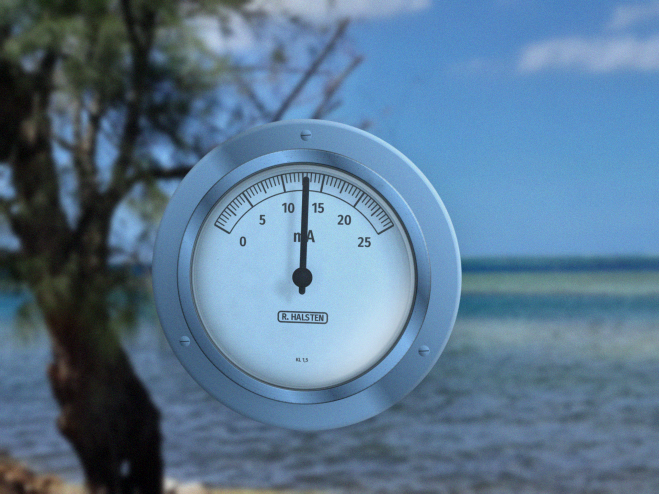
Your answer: 13mA
